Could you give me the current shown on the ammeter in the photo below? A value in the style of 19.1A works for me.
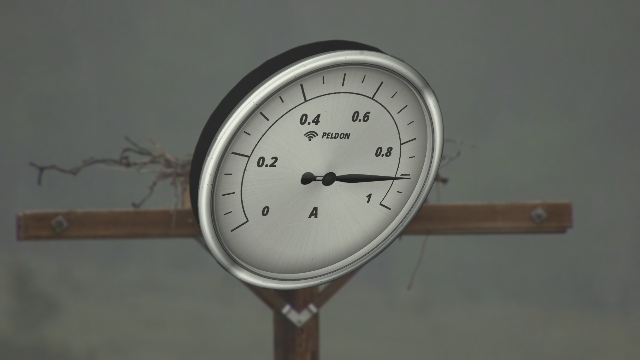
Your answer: 0.9A
